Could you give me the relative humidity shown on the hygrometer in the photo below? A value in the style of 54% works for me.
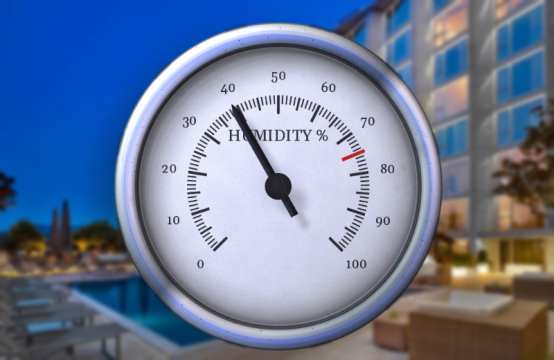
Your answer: 39%
